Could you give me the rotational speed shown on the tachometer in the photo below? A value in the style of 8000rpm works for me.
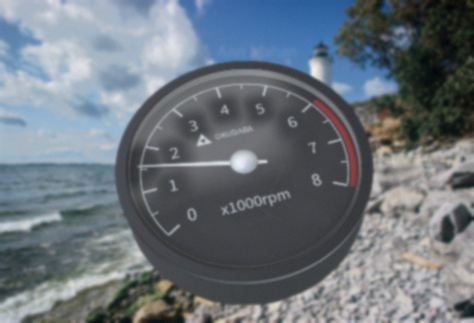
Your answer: 1500rpm
